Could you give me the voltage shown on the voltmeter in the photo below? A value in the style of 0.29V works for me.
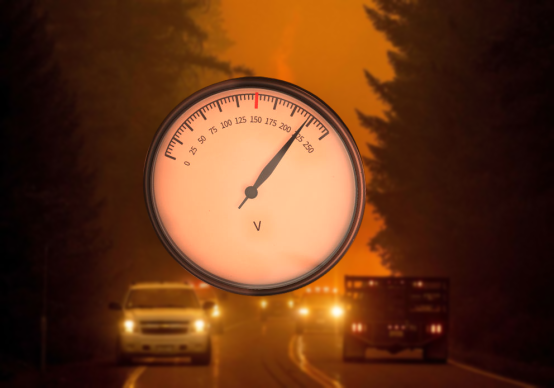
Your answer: 220V
